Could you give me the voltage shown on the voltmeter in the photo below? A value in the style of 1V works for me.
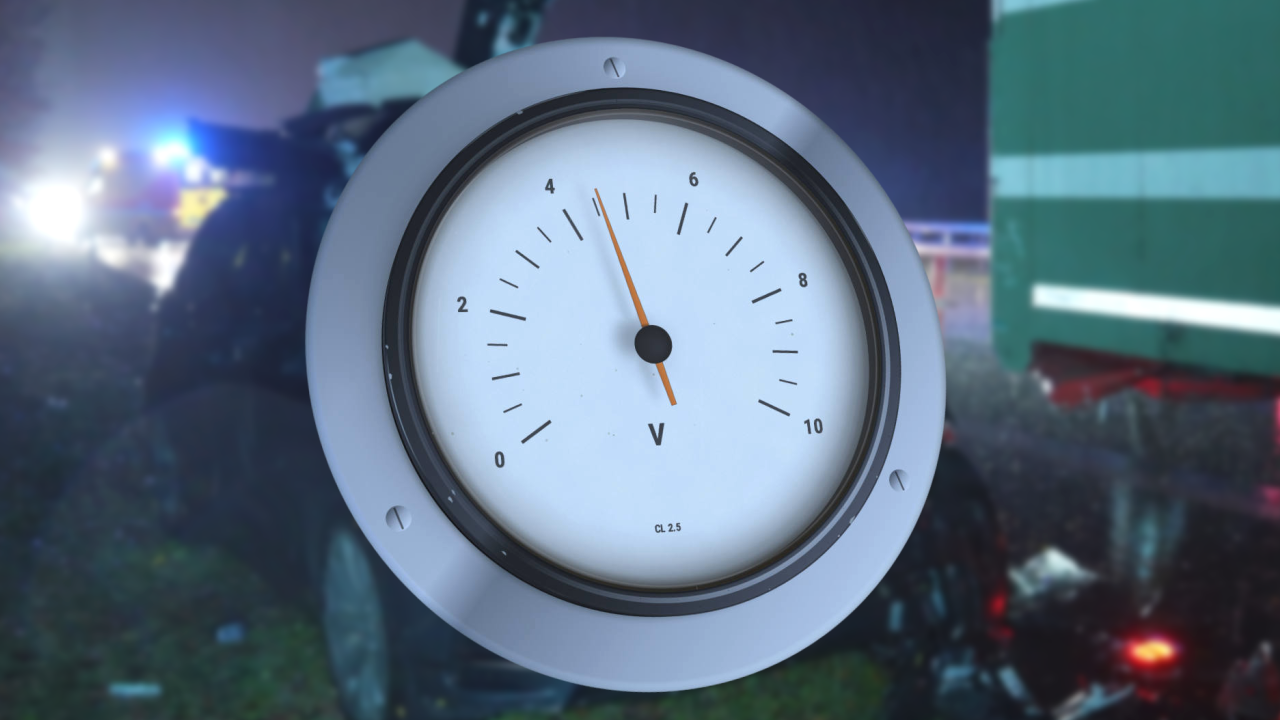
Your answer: 4.5V
